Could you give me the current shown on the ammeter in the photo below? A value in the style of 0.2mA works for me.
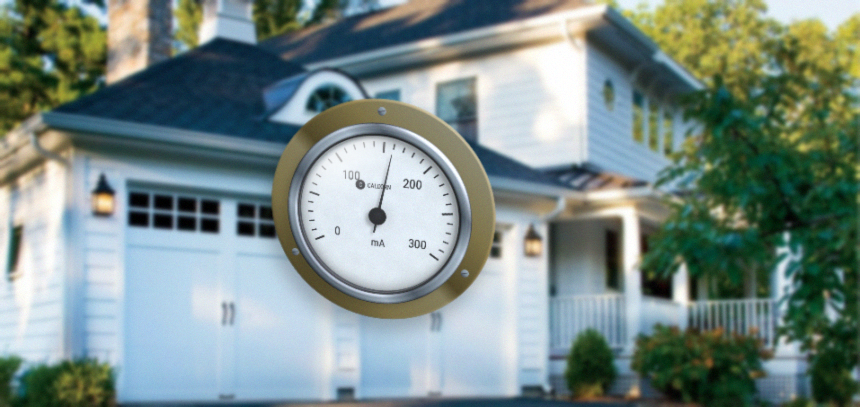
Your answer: 160mA
